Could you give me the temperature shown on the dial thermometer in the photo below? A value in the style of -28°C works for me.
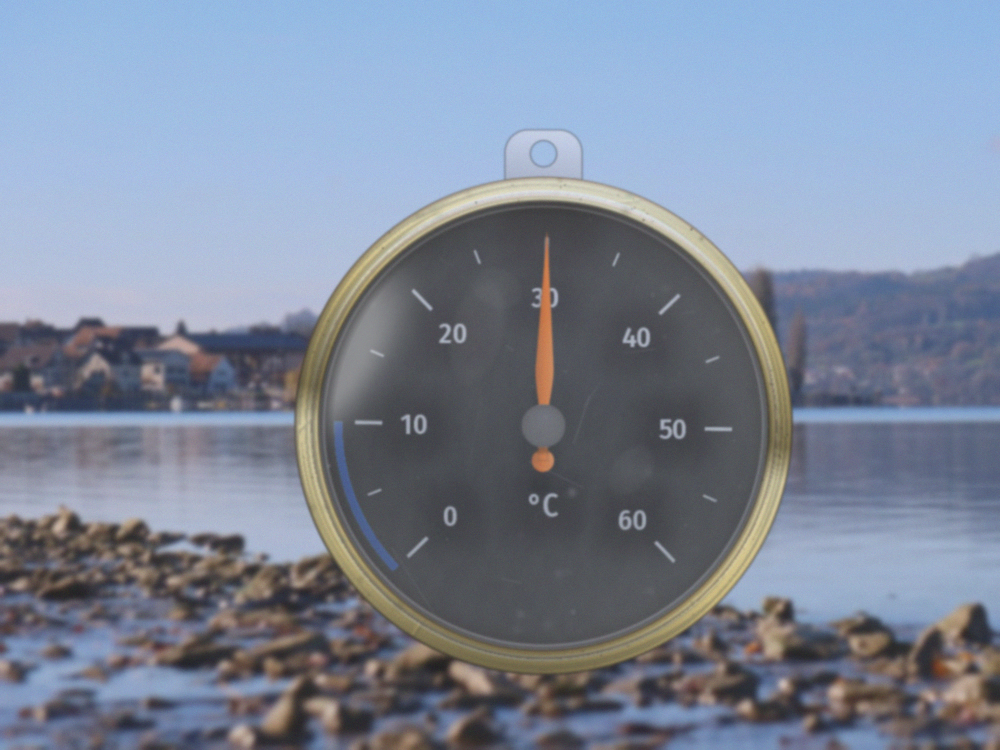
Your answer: 30°C
